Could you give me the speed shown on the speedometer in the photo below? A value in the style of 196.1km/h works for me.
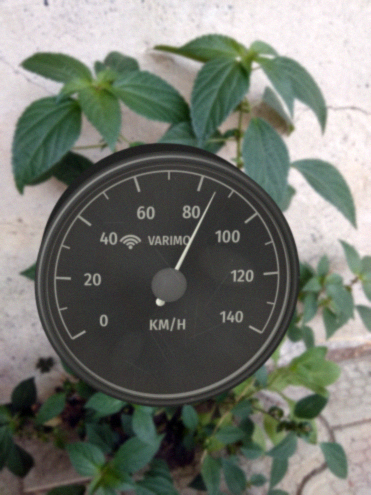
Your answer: 85km/h
